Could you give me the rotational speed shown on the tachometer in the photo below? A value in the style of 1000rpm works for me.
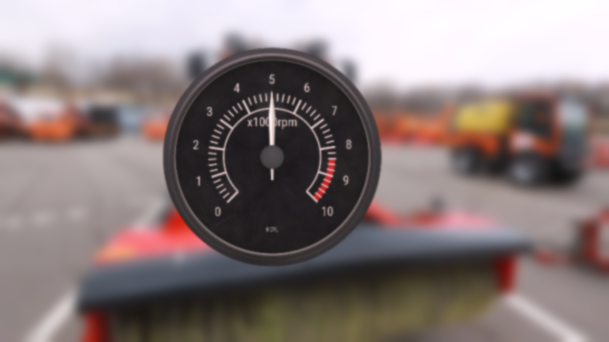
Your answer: 5000rpm
